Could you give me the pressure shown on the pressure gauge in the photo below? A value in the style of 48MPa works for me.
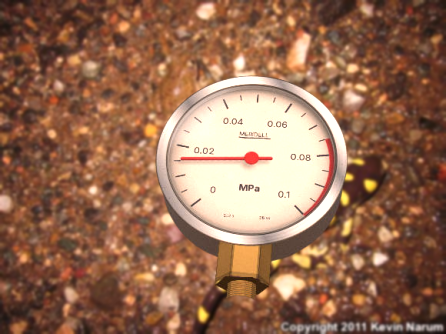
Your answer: 0.015MPa
